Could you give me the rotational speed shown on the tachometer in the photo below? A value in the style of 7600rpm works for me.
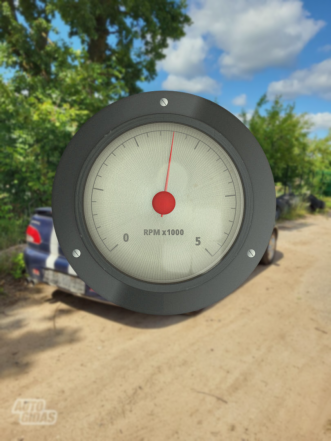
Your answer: 2600rpm
